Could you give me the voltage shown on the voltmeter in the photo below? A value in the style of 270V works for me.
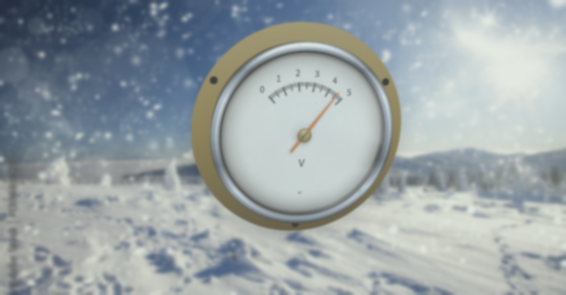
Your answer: 4.5V
